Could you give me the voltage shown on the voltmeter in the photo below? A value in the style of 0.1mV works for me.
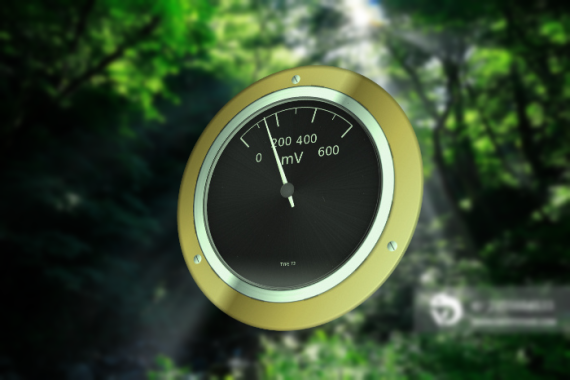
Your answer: 150mV
